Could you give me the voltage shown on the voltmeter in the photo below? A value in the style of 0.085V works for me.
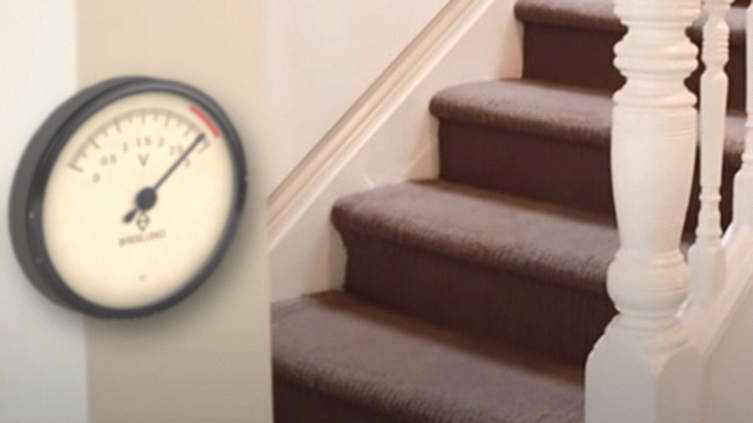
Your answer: 2.75V
